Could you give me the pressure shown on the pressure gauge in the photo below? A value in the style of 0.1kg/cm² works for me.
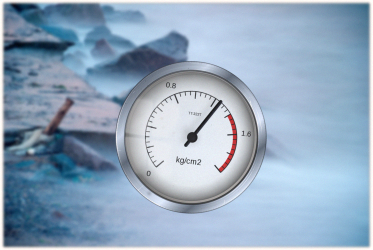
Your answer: 1.25kg/cm²
